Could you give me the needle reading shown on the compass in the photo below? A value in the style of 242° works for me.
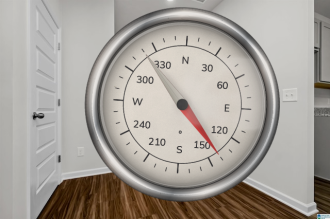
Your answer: 140°
